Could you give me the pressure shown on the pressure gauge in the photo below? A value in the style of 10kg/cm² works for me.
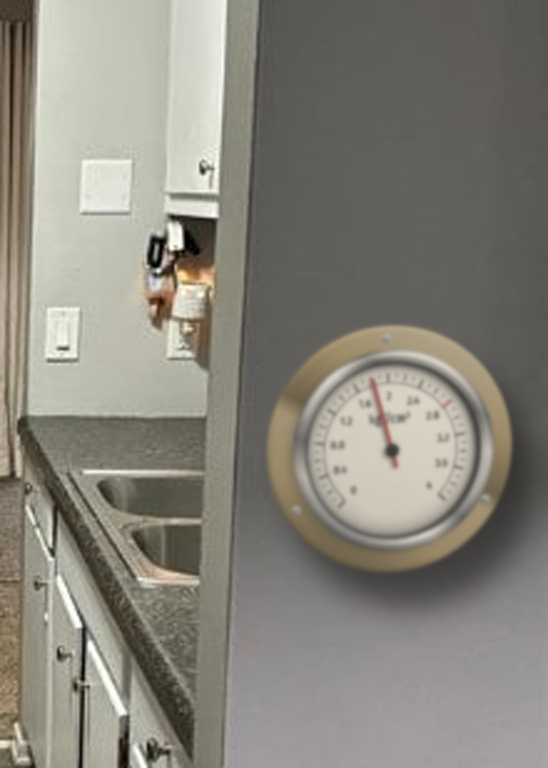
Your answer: 1.8kg/cm²
